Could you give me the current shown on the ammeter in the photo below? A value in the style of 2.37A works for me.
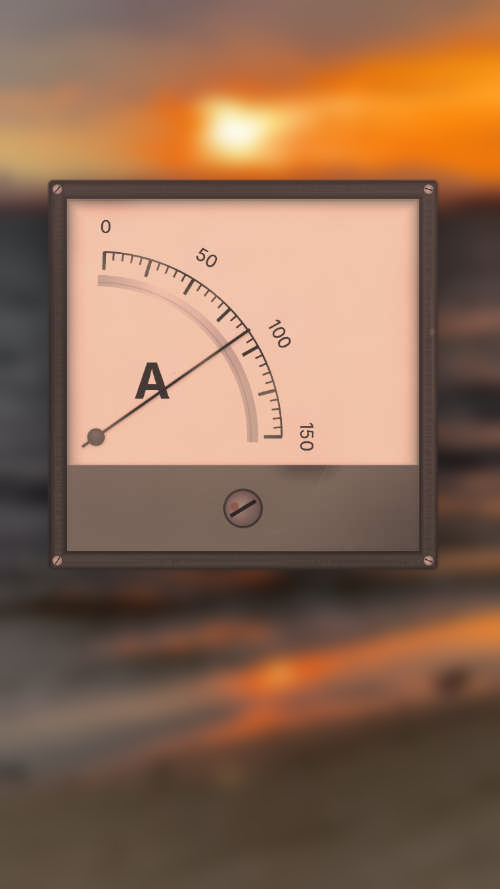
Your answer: 90A
